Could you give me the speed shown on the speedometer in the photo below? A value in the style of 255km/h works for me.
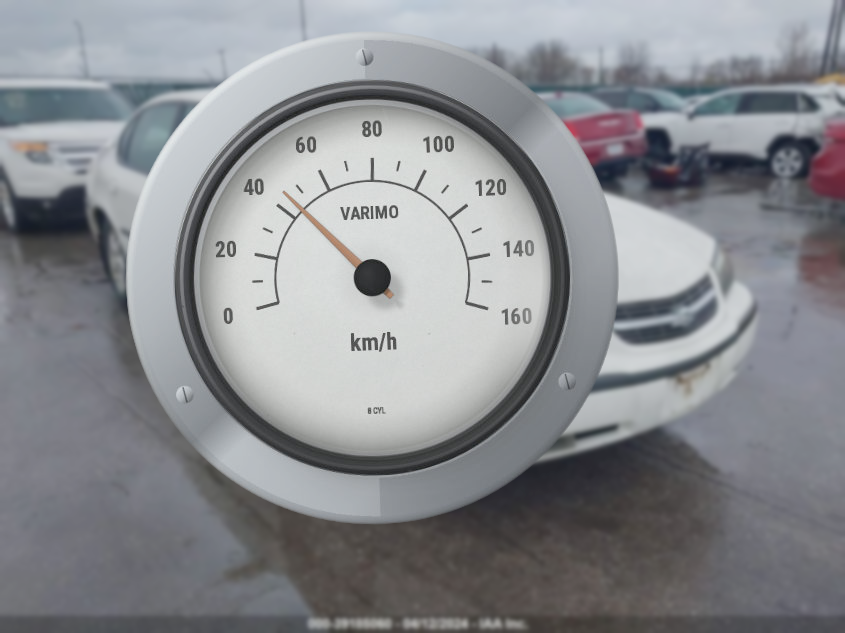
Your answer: 45km/h
